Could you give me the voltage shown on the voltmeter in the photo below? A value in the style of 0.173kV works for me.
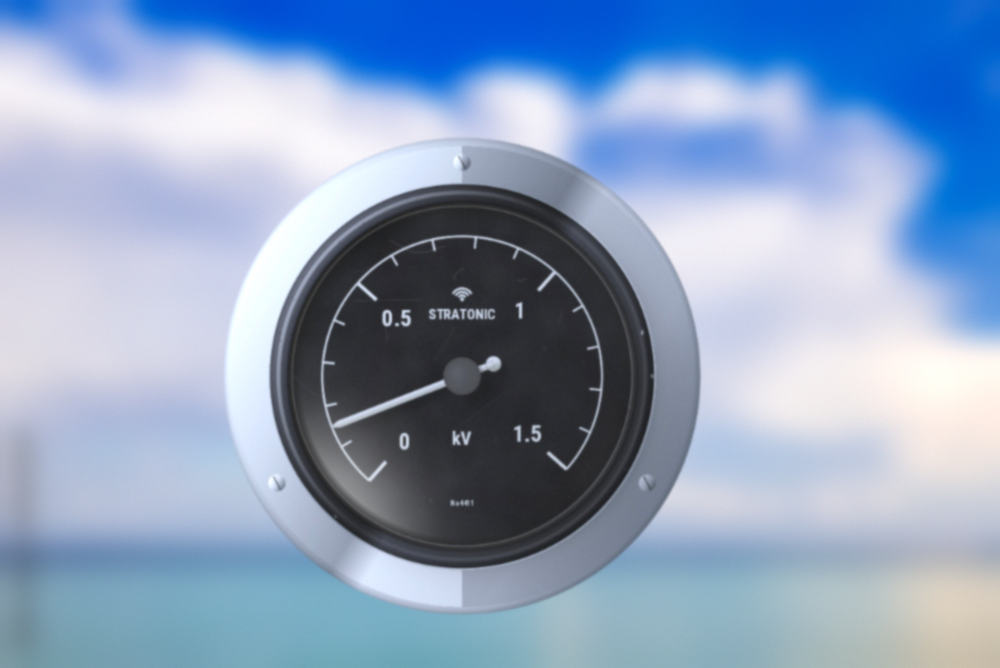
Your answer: 0.15kV
